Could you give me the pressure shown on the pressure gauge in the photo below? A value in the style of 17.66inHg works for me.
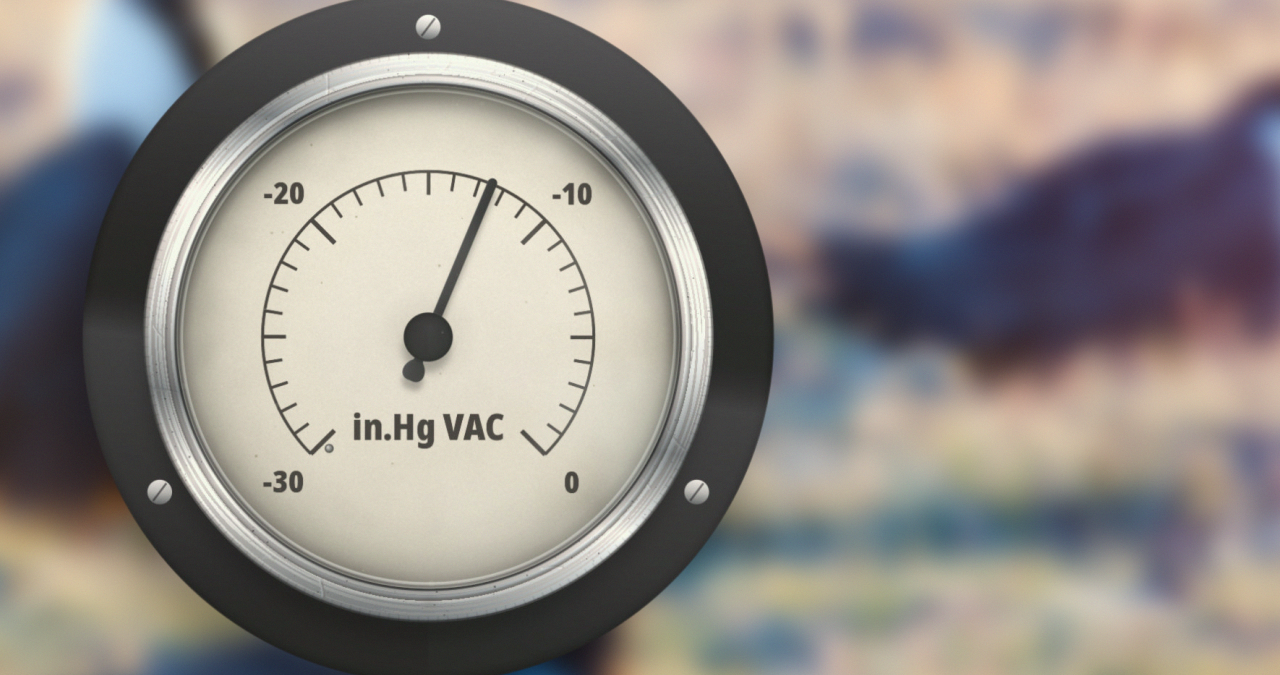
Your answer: -12.5inHg
